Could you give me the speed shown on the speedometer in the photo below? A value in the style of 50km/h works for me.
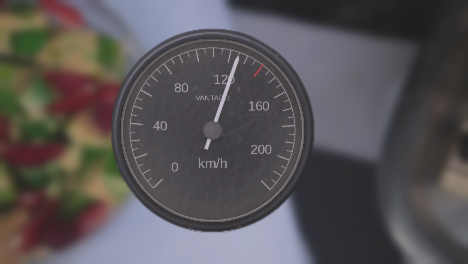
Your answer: 125km/h
